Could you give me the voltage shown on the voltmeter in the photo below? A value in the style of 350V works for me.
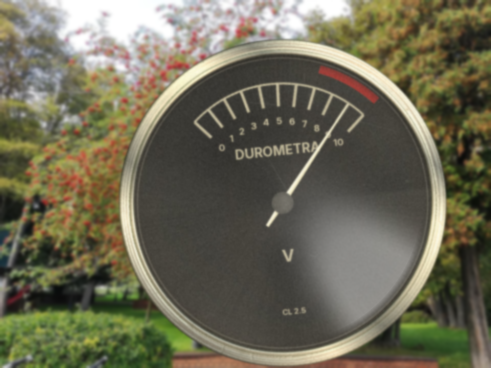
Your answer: 9V
